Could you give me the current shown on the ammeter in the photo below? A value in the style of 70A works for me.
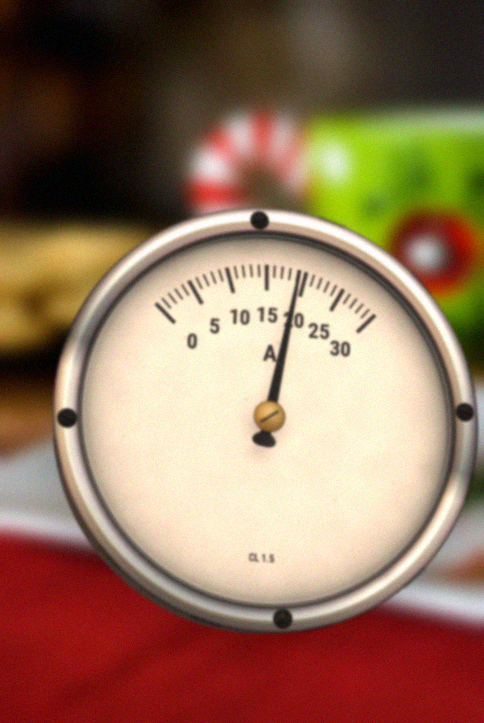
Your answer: 19A
